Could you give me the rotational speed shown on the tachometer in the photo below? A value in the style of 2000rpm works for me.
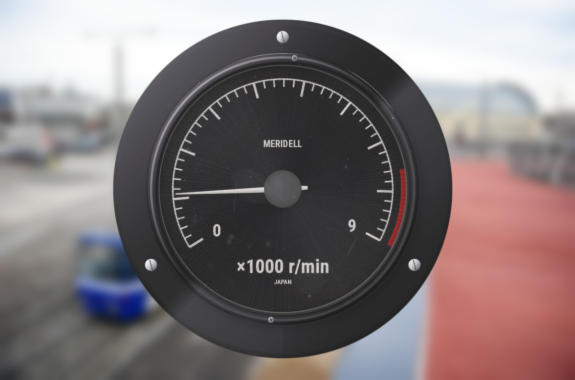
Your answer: 1100rpm
